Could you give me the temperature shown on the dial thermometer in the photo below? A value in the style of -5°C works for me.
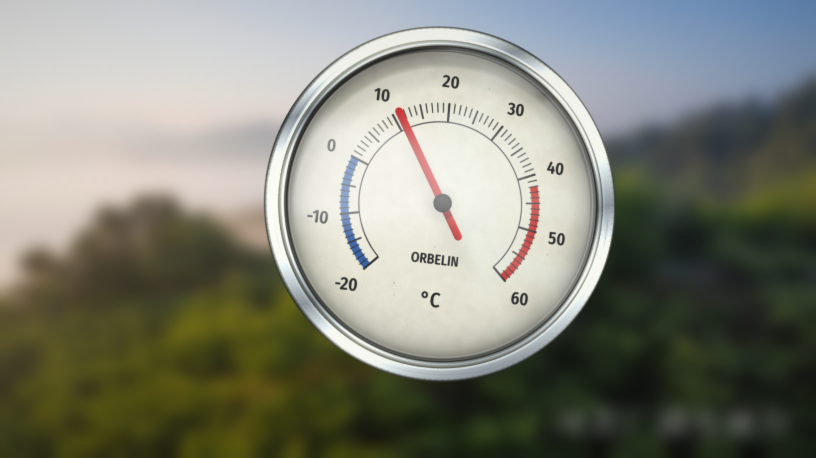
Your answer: 11°C
